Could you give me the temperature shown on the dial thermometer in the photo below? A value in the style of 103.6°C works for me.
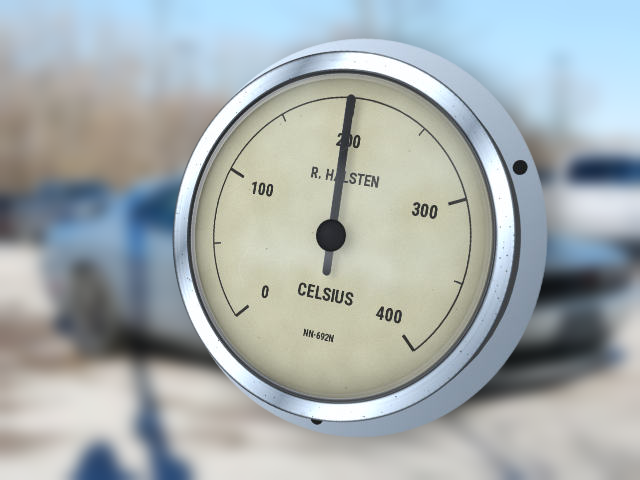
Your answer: 200°C
